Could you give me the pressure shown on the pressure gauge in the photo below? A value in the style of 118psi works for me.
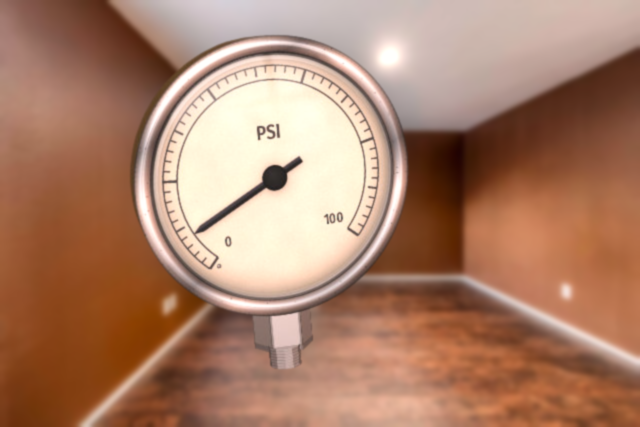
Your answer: 8psi
